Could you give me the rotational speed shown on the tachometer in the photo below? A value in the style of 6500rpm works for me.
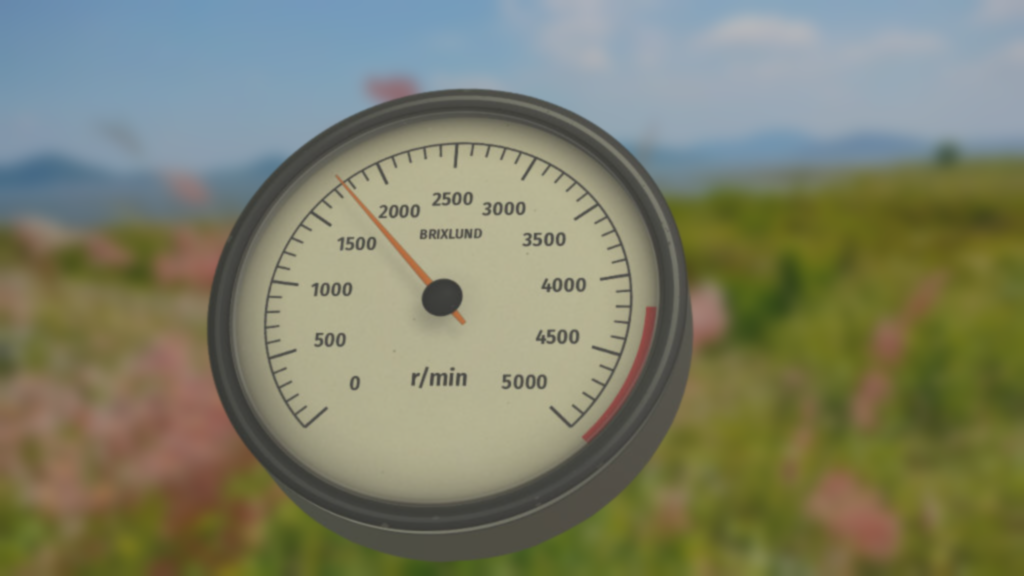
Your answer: 1750rpm
